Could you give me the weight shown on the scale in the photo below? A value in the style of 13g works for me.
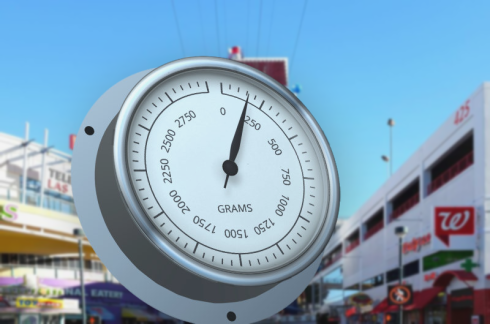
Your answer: 150g
